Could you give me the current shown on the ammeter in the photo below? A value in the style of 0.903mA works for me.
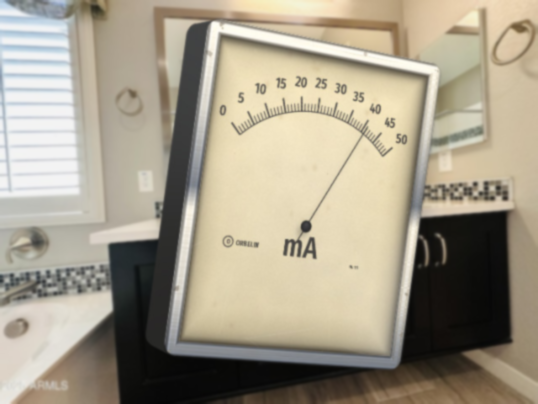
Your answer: 40mA
